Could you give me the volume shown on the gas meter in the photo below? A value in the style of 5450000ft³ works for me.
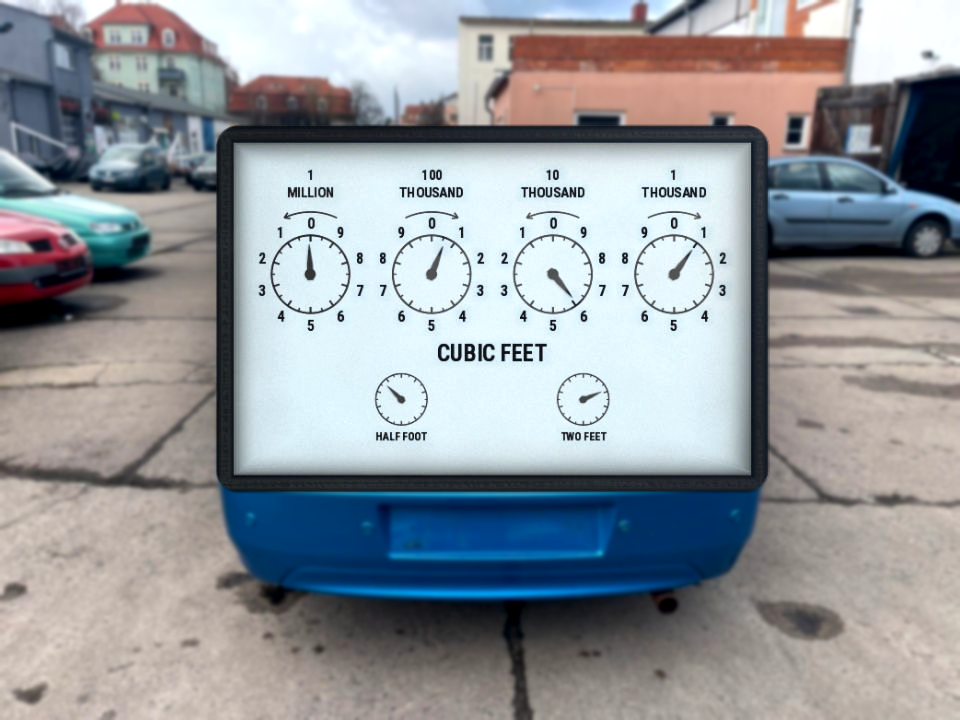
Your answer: 6100ft³
